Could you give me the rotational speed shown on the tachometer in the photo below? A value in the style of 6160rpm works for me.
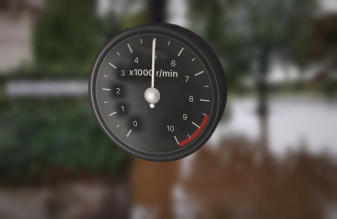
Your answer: 5000rpm
